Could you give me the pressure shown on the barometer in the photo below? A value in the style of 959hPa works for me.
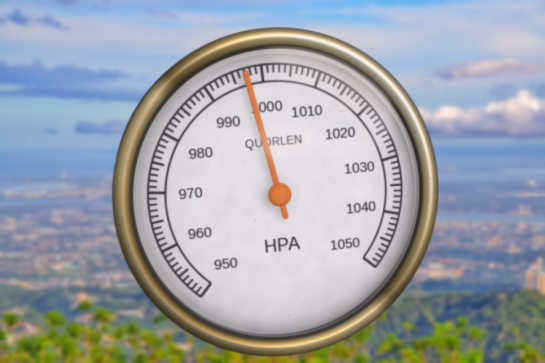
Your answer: 997hPa
